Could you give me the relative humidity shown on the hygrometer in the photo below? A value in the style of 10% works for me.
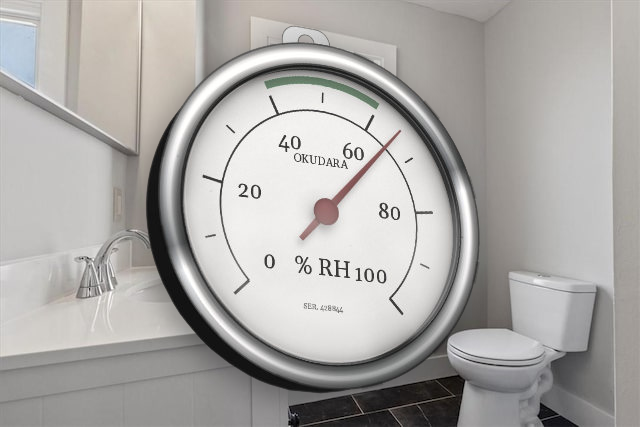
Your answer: 65%
